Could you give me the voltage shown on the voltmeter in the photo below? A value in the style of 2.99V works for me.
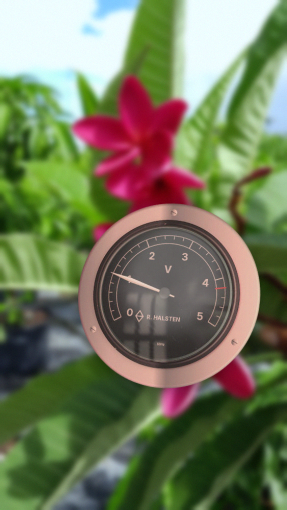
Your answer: 1V
